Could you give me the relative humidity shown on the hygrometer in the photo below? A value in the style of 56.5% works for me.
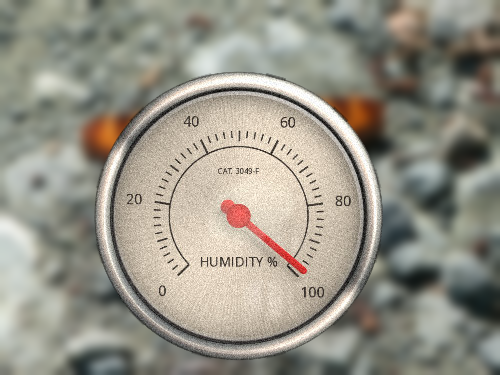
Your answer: 98%
